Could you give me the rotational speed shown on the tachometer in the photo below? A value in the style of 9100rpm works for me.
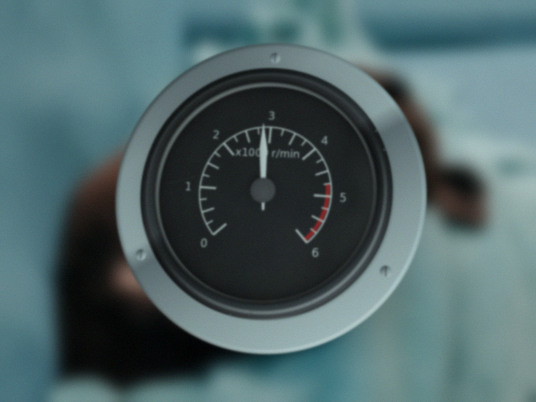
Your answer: 2875rpm
